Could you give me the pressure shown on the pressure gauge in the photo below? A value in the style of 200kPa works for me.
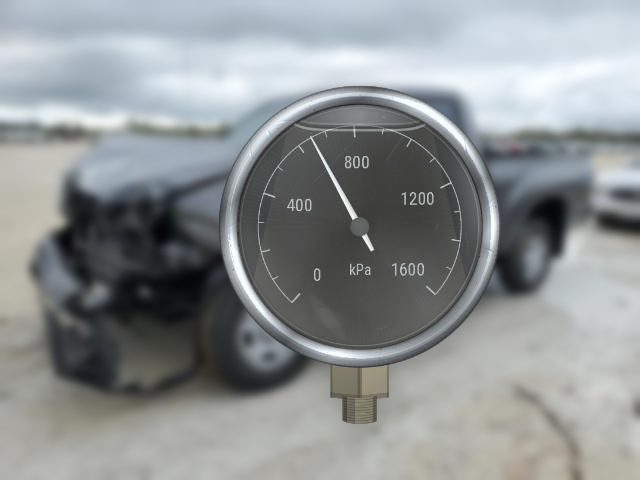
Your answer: 650kPa
